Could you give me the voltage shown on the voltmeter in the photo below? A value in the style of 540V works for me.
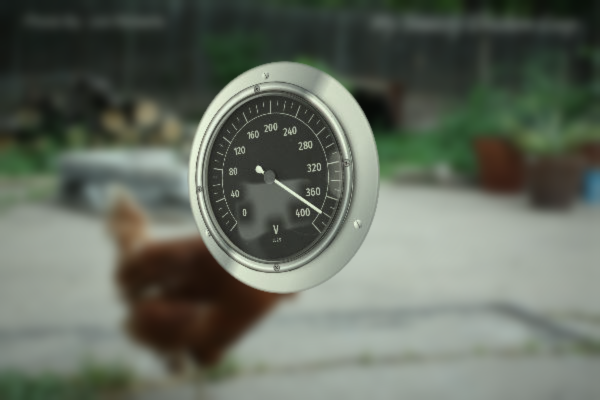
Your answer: 380V
